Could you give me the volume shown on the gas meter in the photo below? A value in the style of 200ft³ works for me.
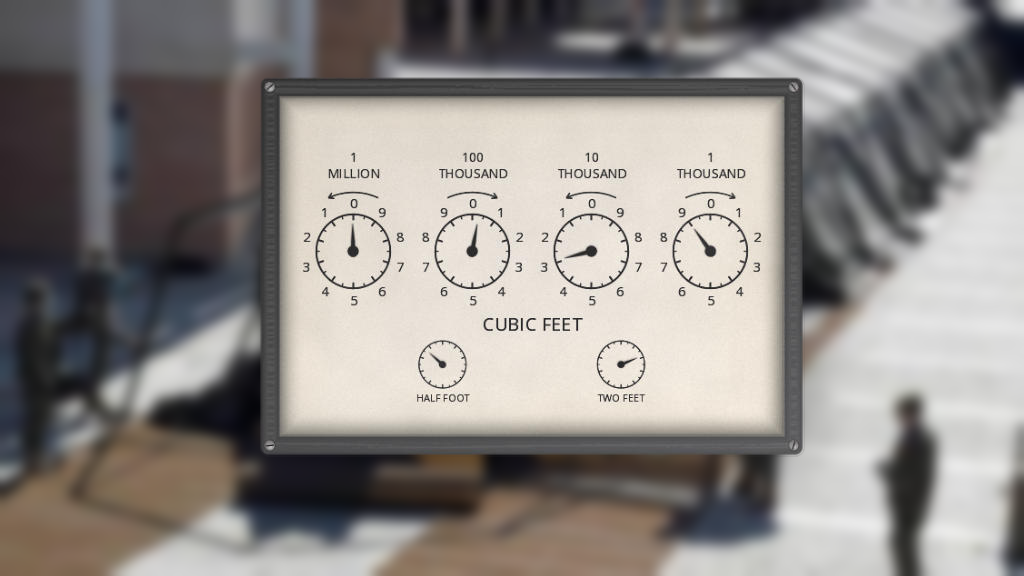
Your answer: 2900ft³
